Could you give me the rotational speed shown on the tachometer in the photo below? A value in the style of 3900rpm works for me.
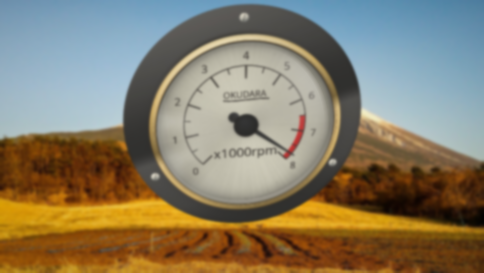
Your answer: 7750rpm
